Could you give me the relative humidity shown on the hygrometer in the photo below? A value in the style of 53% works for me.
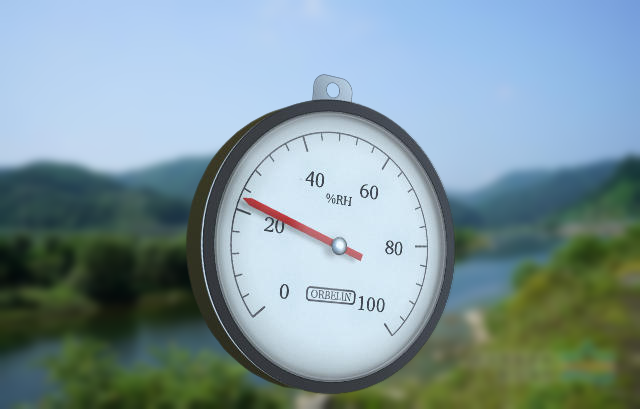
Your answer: 22%
